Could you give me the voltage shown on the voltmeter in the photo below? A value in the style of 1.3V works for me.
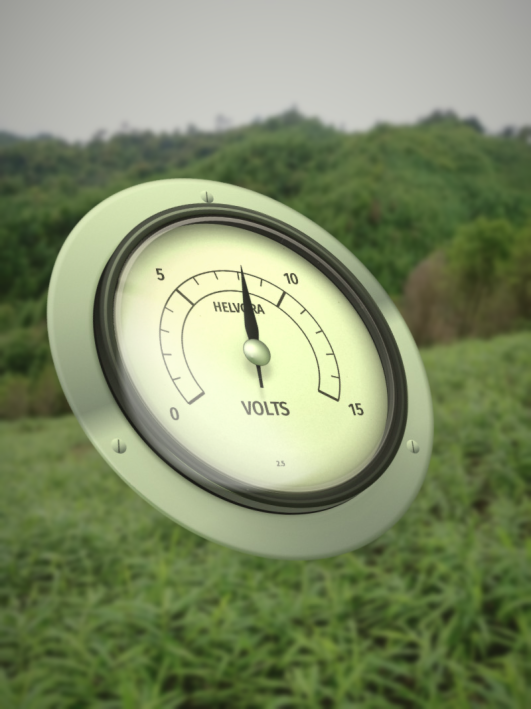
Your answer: 8V
